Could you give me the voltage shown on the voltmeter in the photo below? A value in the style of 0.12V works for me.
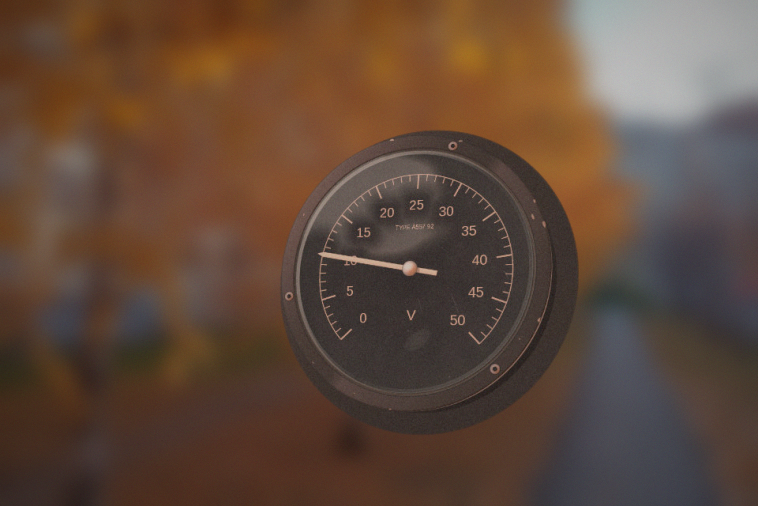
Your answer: 10V
